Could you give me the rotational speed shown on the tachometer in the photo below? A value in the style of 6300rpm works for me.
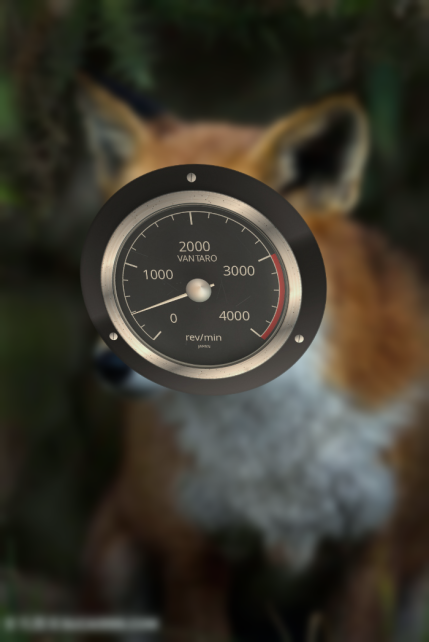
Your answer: 400rpm
